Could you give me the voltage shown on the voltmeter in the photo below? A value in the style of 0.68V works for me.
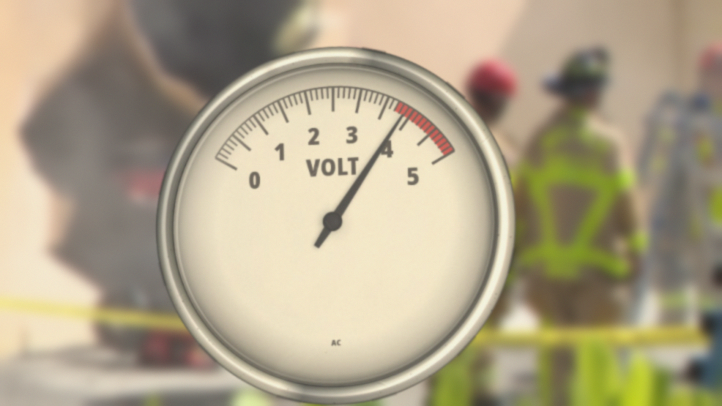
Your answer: 3.9V
